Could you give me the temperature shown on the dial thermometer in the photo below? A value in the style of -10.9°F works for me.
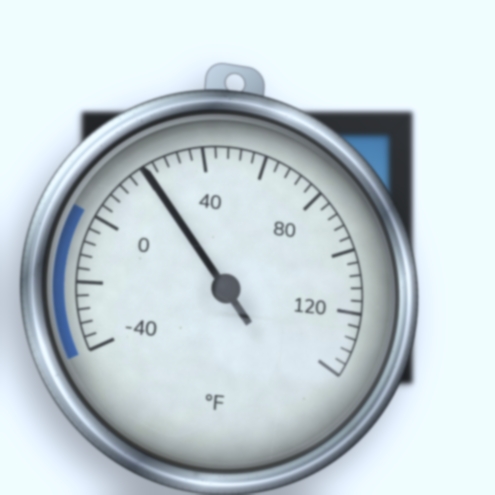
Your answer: 20°F
